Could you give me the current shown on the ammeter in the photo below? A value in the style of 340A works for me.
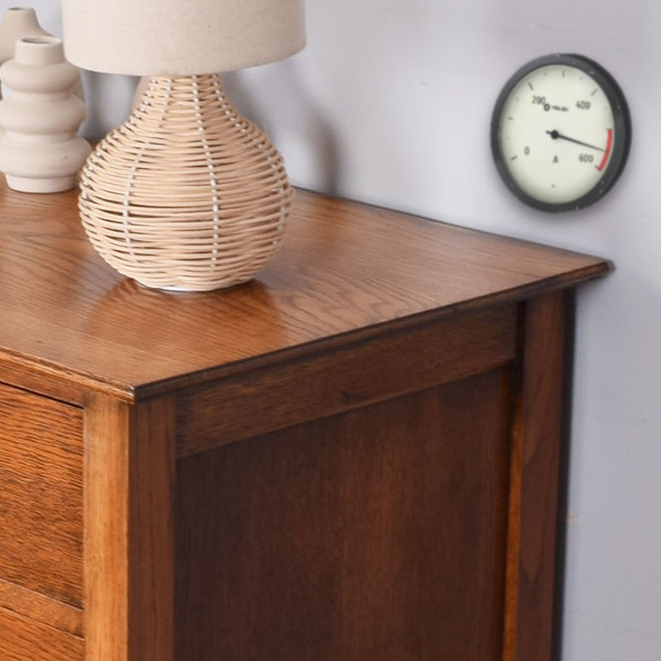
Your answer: 550A
